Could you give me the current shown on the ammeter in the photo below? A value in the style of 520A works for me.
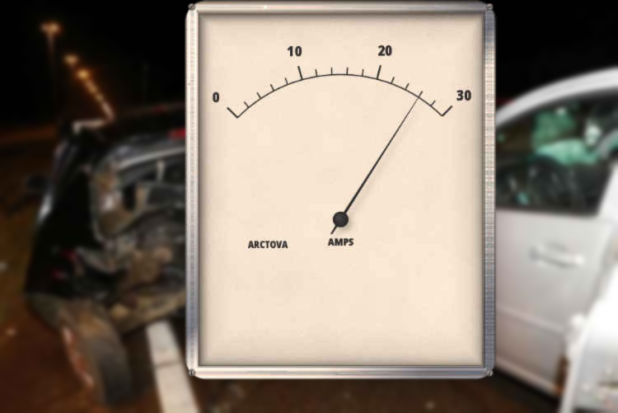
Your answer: 26A
